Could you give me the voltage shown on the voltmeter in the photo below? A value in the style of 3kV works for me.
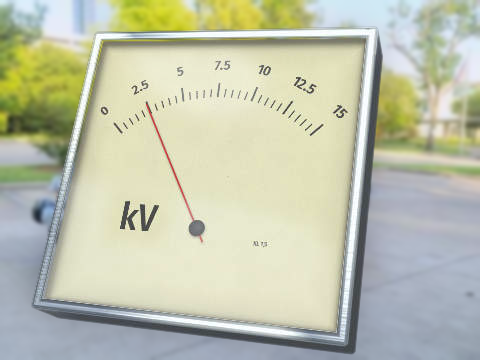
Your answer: 2.5kV
